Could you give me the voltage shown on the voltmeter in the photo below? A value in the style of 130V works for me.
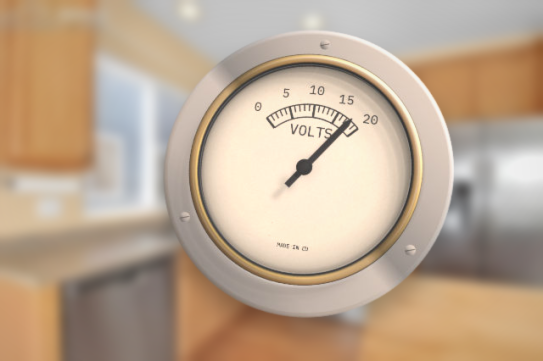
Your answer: 18V
